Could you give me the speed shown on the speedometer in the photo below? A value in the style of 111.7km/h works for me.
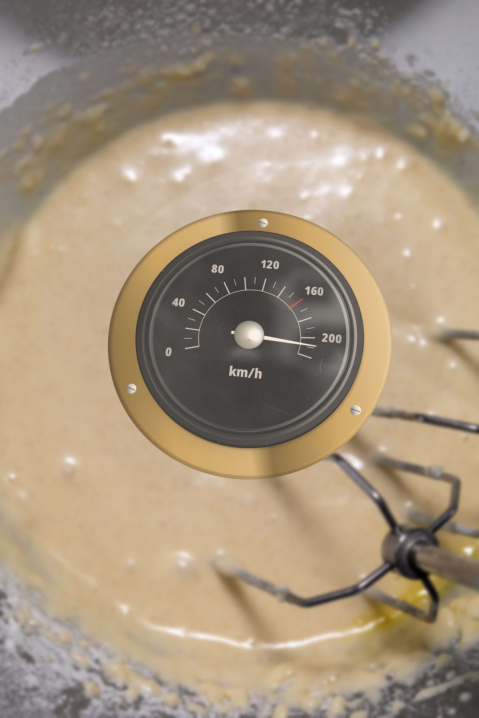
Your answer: 210km/h
